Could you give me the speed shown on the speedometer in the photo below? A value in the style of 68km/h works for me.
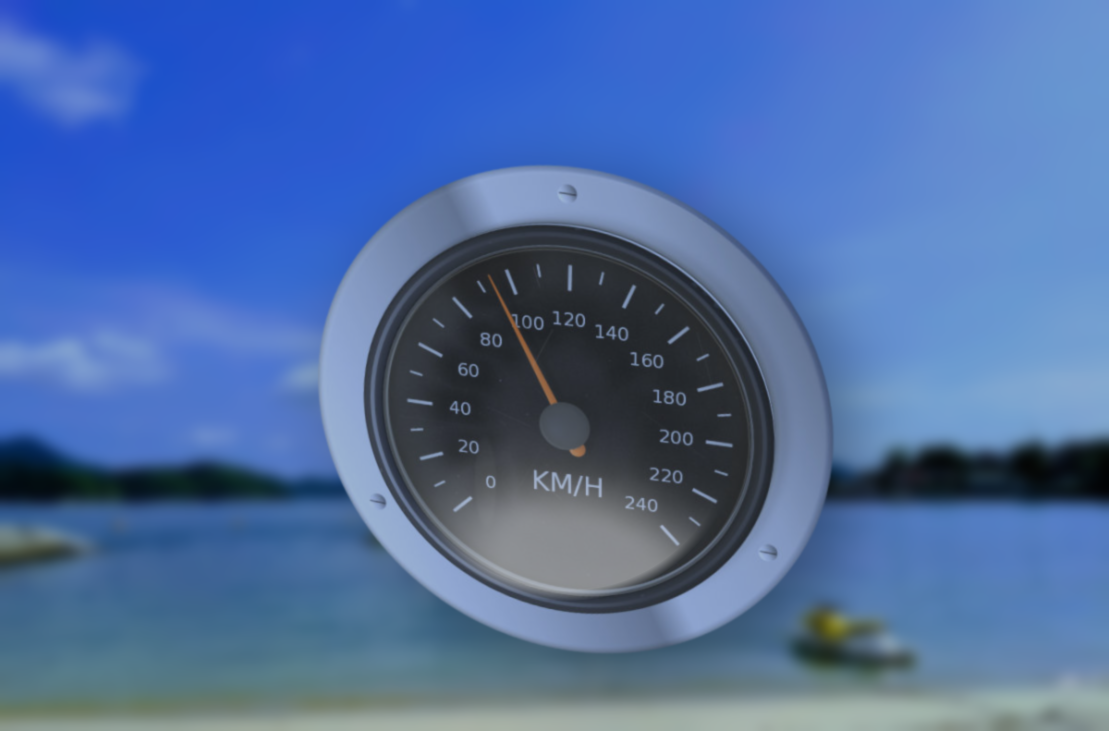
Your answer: 95km/h
